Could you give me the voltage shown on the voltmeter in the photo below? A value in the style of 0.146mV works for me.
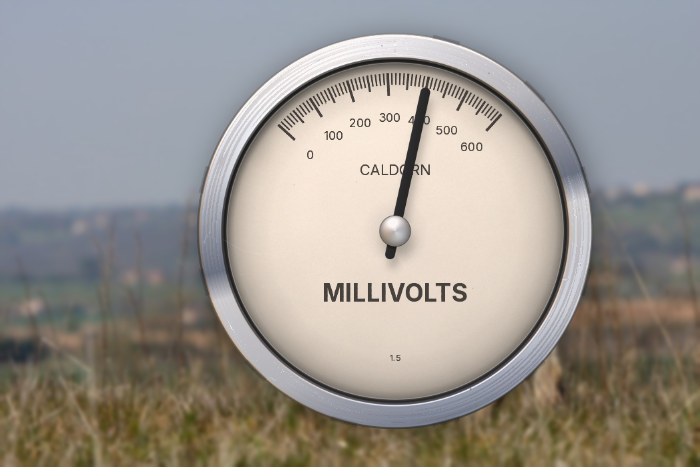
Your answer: 400mV
